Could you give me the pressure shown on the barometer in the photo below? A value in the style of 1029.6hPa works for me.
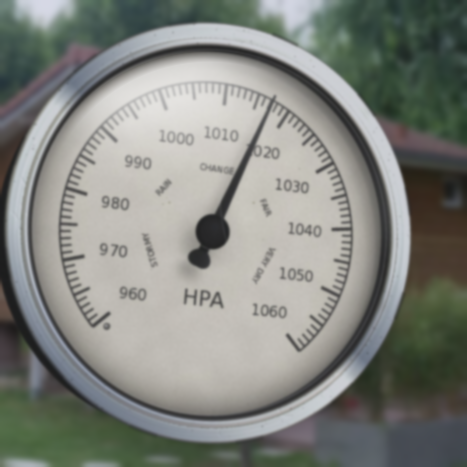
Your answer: 1017hPa
